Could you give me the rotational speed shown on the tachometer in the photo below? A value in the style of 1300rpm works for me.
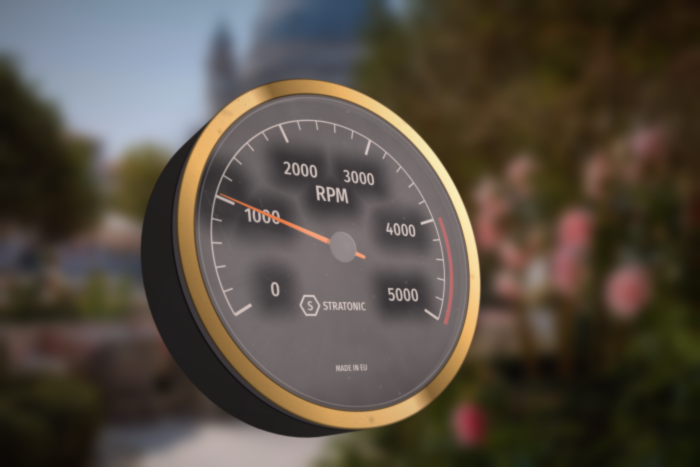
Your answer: 1000rpm
